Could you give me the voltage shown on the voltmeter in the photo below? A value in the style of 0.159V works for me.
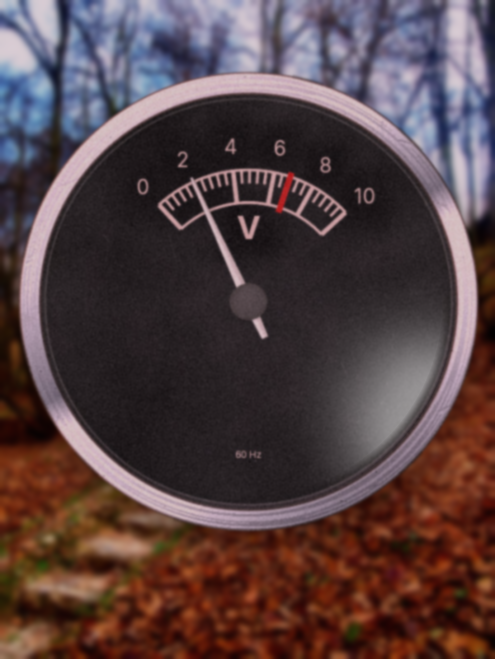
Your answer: 2V
